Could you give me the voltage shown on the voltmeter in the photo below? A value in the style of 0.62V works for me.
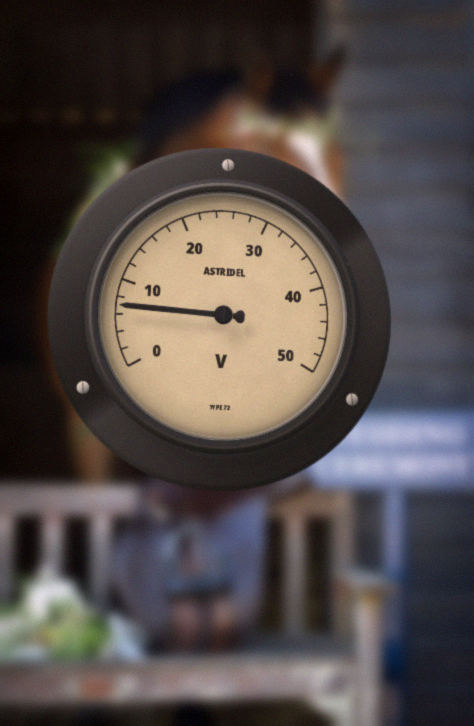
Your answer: 7V
